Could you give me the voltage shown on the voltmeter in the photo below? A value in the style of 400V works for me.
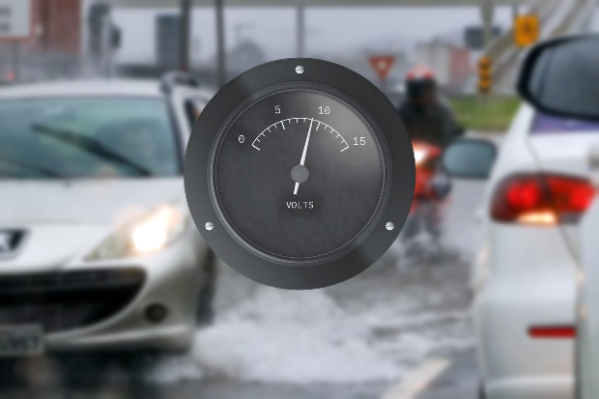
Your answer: 9V
